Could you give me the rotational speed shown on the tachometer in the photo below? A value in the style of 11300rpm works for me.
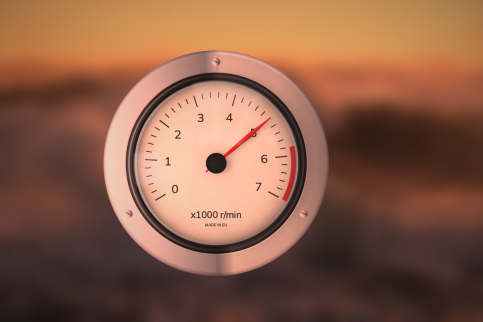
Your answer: 5000rpm
